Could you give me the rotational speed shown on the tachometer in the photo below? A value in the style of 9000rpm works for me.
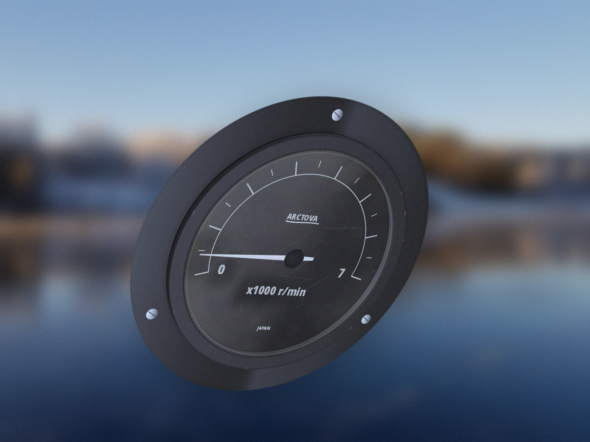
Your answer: 500rpm
